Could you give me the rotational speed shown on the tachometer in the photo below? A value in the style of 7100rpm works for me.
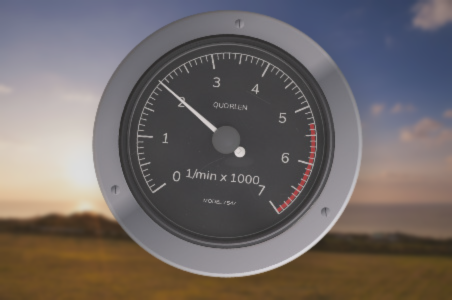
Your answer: 2000rpm
